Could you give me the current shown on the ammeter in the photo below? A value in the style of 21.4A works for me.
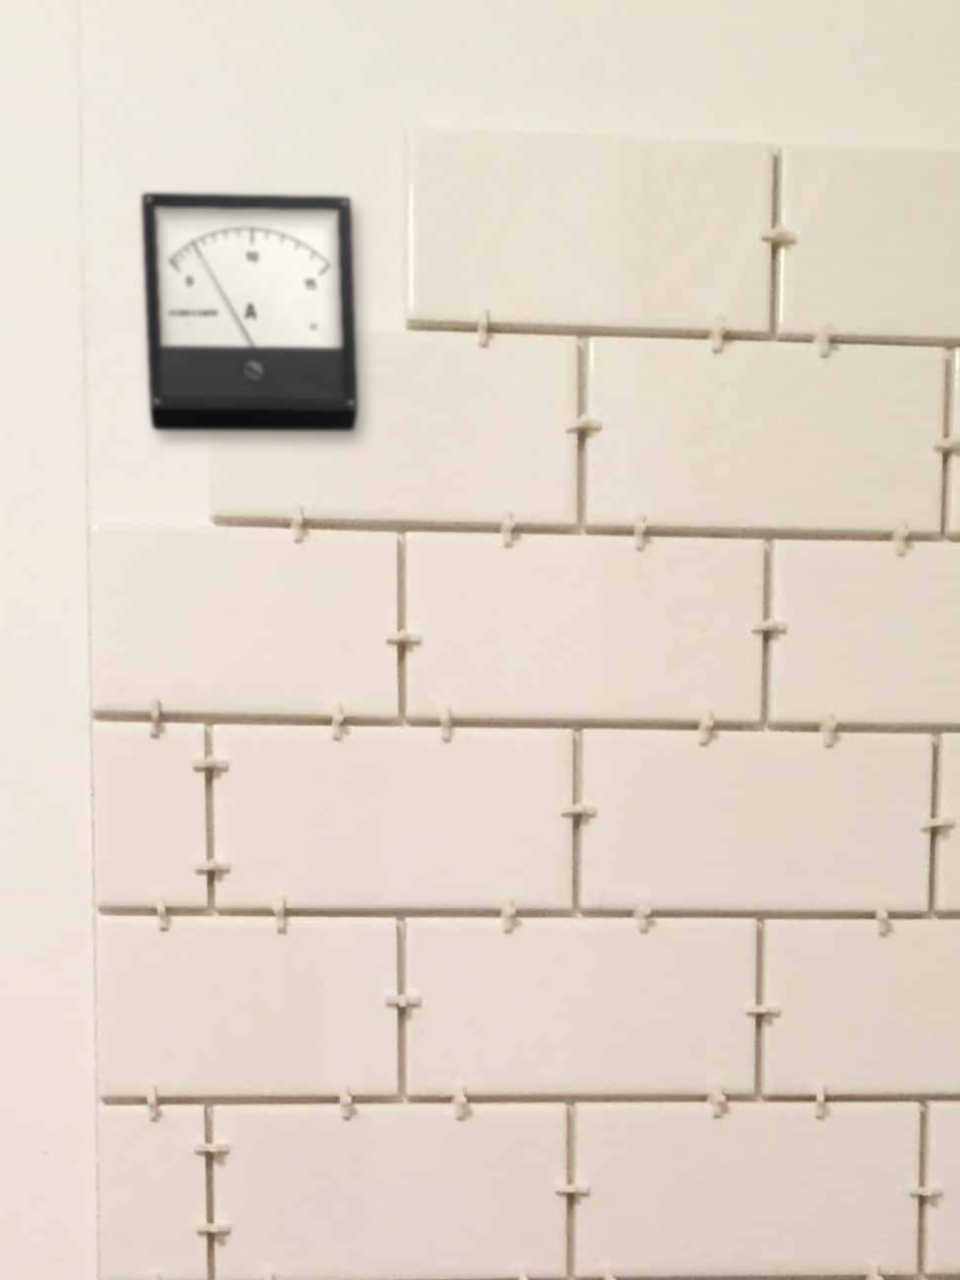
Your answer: 5A
